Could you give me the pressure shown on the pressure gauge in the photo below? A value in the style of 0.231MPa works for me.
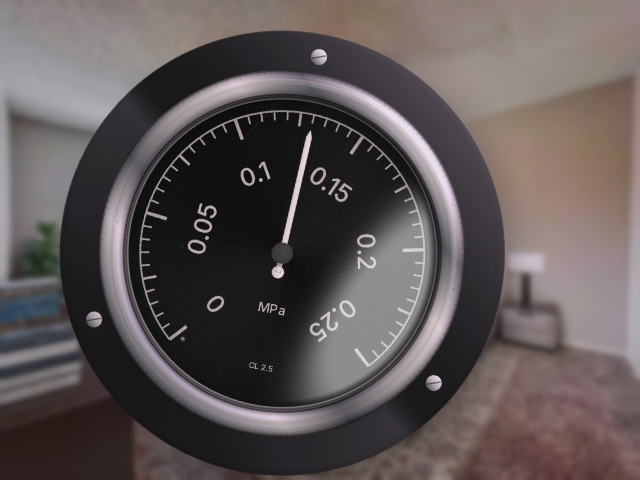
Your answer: 0.13MPa
